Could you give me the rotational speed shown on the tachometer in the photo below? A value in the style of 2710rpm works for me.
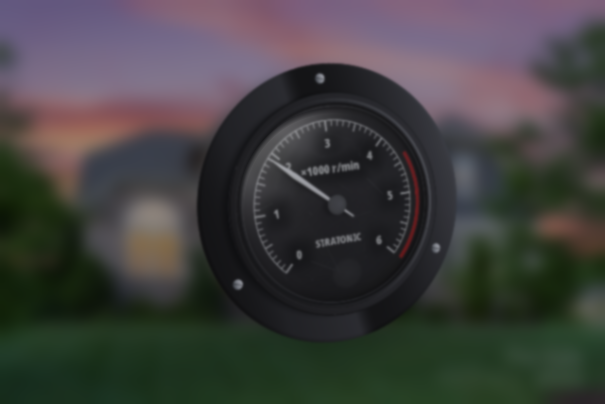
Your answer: 1900rpm
